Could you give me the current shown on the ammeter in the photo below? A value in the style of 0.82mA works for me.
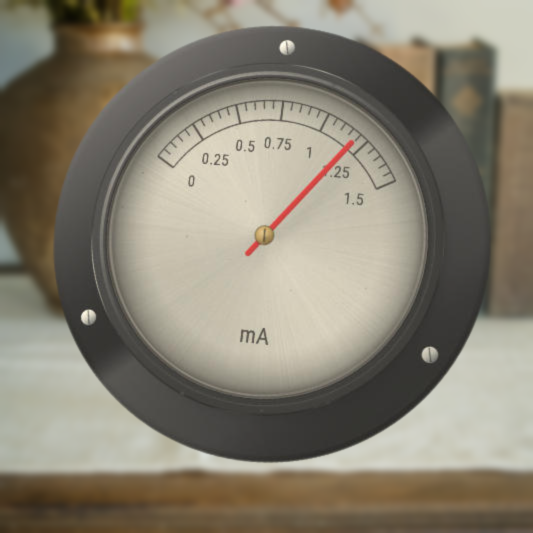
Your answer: 1.2mA
